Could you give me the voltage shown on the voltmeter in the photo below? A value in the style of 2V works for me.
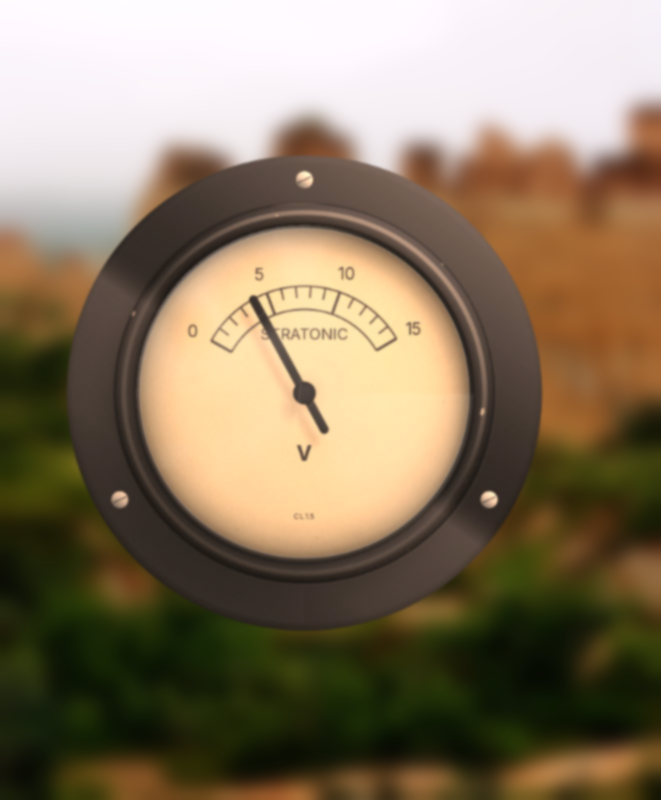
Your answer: 4V
